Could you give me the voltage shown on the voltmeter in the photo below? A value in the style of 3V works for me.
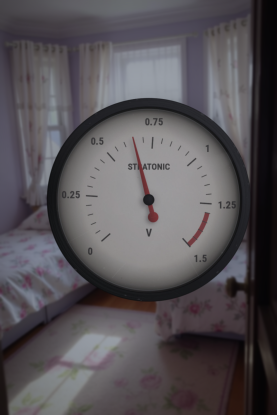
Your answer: 0.65V
